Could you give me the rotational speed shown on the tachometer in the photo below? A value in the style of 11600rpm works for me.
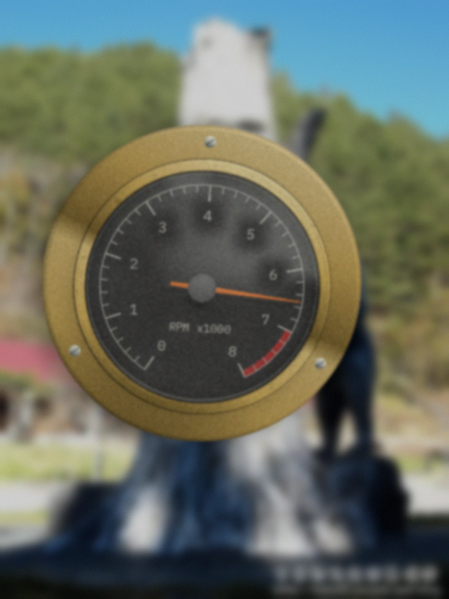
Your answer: 6500rpm
